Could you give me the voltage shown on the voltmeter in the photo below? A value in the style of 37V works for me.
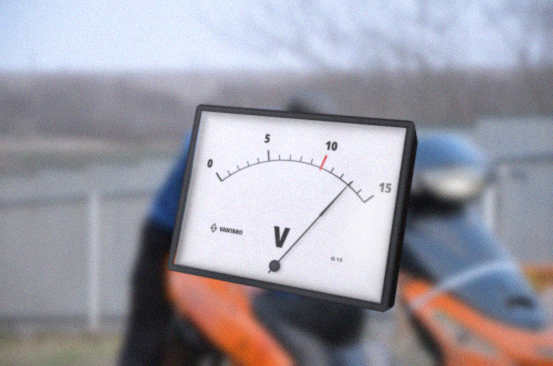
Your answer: 13V
